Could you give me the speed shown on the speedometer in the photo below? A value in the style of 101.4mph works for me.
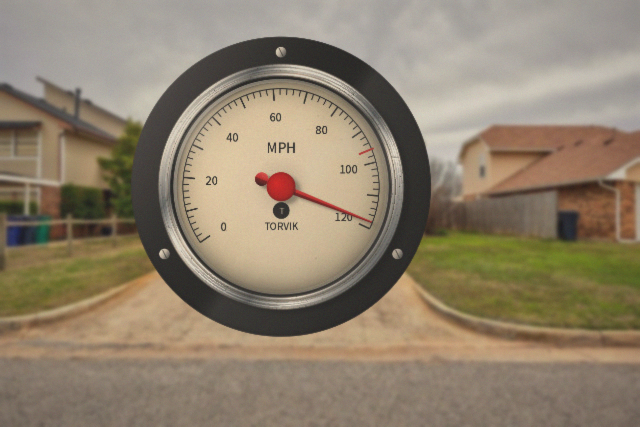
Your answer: 118mph
